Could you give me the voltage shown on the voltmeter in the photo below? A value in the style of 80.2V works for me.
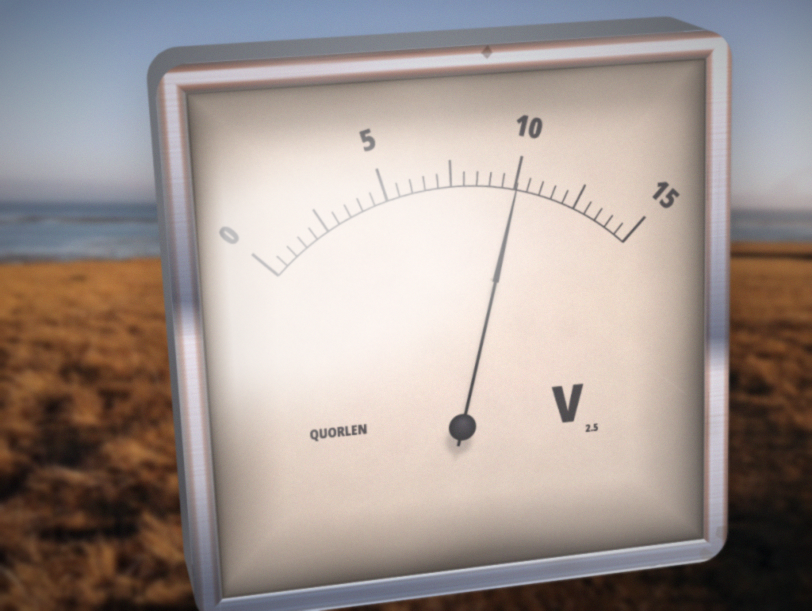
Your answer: 10V
